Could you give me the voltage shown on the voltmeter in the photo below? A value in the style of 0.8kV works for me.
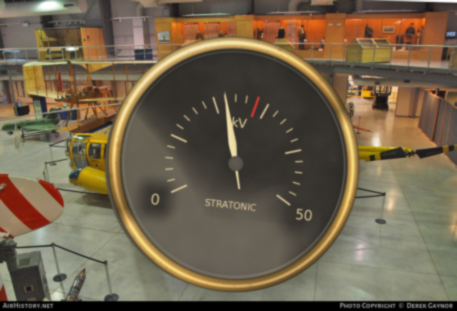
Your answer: 22kV
